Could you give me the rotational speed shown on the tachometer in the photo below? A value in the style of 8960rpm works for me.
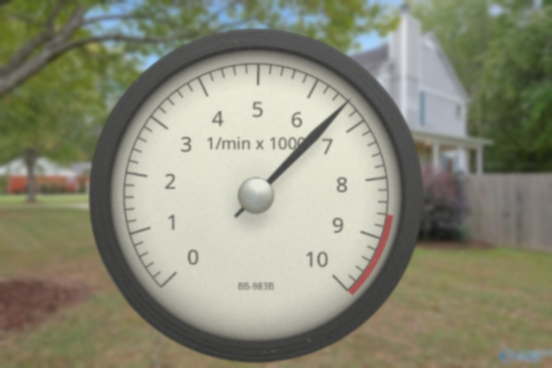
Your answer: 6600rpm
